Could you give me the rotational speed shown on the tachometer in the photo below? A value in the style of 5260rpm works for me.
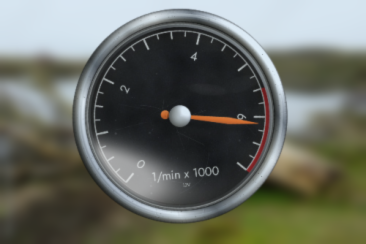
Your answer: 6125rpm
